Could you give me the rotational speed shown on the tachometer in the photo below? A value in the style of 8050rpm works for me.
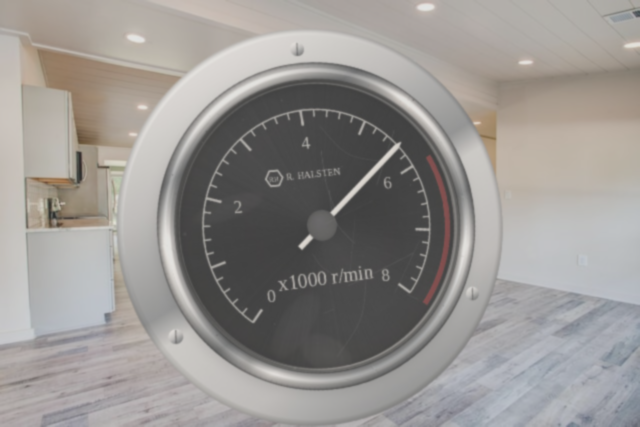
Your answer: 5600rpm
